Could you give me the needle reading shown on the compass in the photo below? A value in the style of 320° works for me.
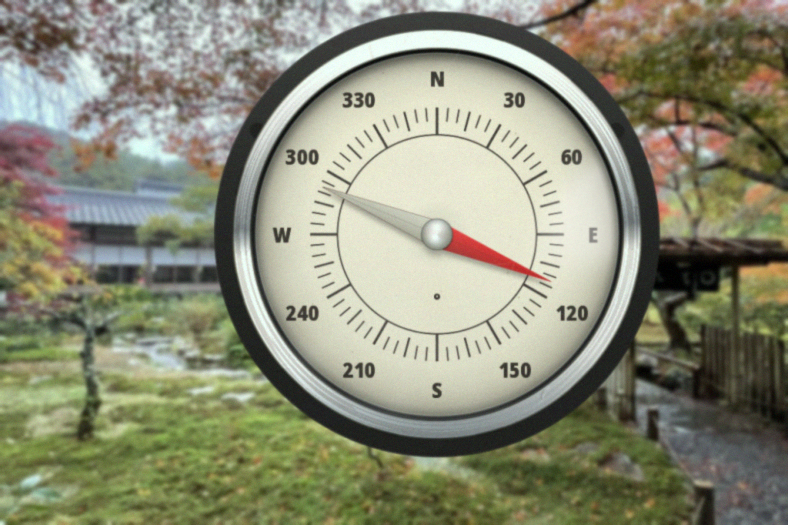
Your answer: 112.5°
